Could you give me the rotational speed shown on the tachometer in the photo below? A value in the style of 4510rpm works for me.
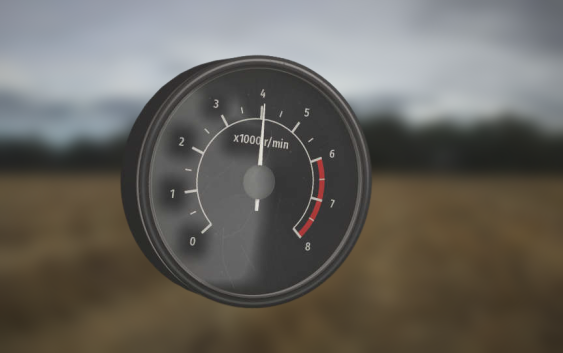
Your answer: 4000rpm
